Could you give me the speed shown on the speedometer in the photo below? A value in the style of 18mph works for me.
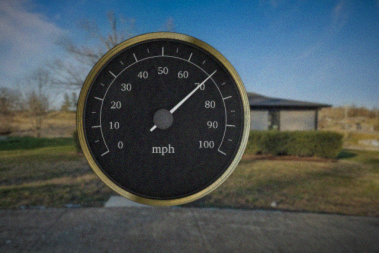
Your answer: 70mph
